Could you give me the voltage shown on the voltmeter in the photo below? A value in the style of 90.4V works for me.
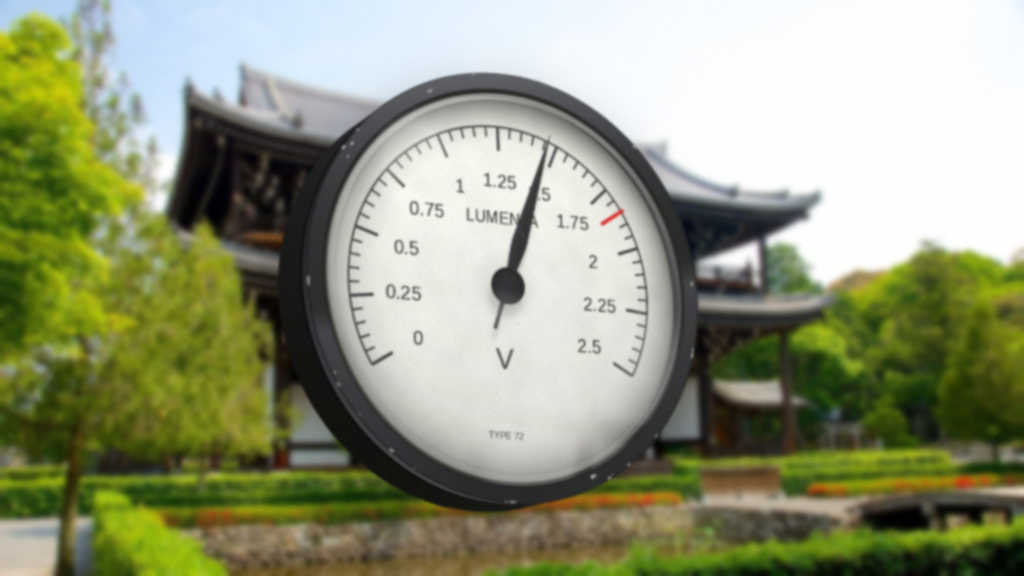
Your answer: 1.45V
